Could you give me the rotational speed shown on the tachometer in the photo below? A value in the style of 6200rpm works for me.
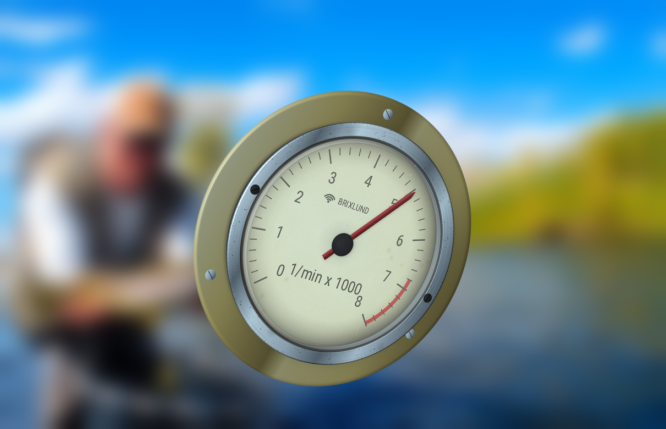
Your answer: 5000rpm
